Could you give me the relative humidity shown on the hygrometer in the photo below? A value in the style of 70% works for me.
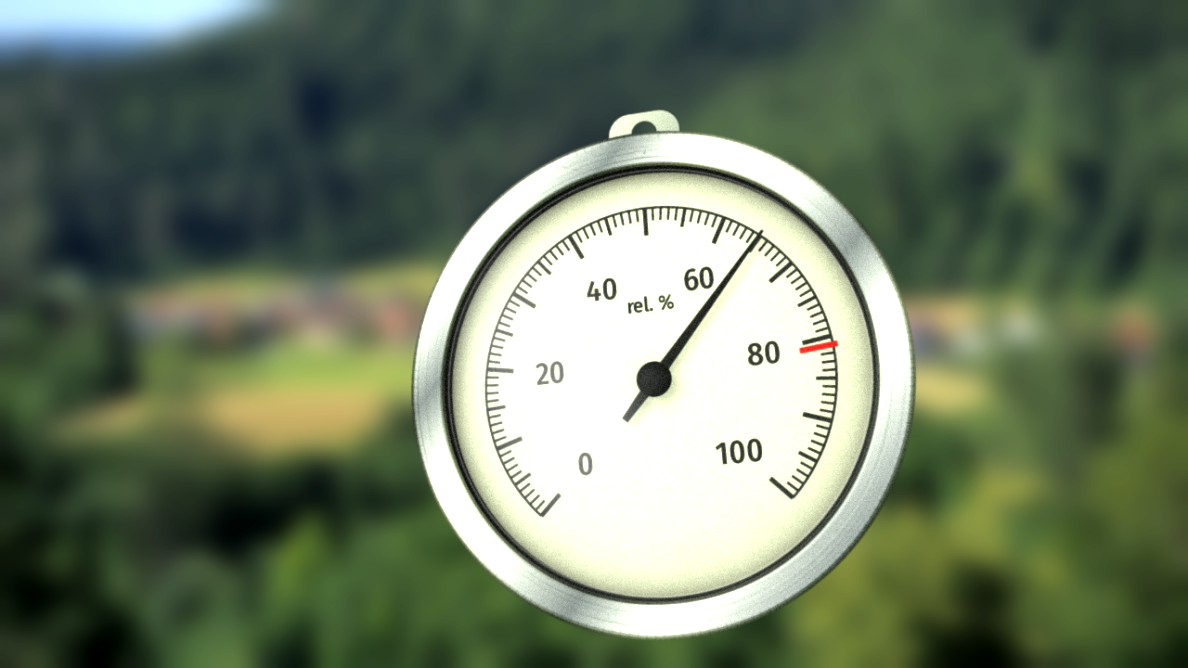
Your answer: 65%
